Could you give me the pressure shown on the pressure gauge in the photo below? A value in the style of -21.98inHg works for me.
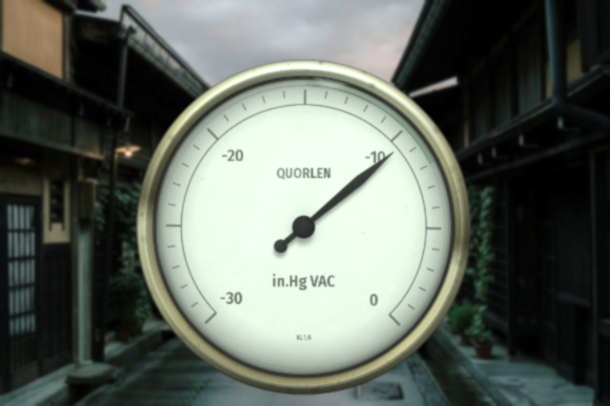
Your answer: -9.5inHg
